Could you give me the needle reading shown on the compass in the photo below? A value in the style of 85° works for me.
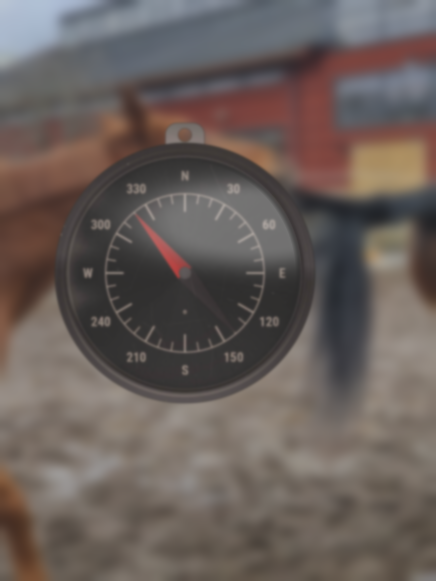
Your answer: 320°
